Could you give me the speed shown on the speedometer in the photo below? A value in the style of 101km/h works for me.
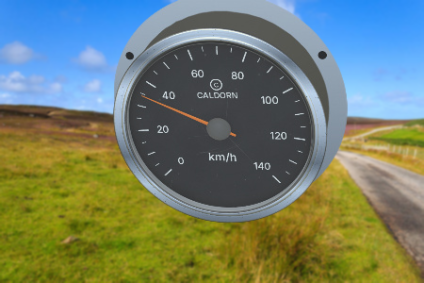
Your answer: 35km/h
